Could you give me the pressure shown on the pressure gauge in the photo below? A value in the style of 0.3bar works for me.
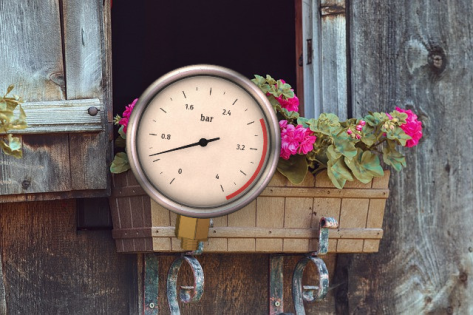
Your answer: 0.5bar
